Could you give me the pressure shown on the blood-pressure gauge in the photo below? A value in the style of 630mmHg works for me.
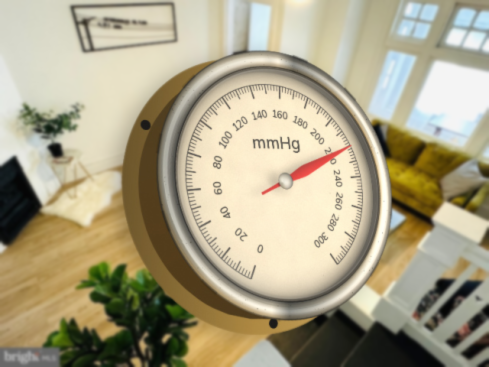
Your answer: 220mmHg
